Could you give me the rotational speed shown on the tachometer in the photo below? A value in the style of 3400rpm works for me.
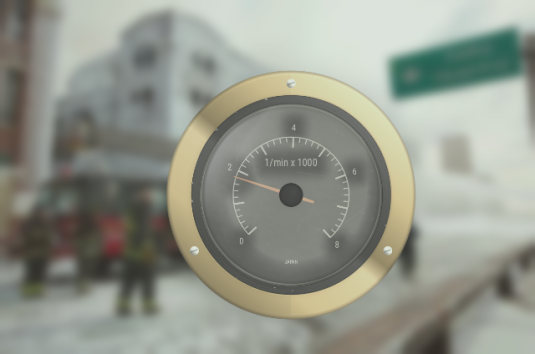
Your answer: 1800rpm
